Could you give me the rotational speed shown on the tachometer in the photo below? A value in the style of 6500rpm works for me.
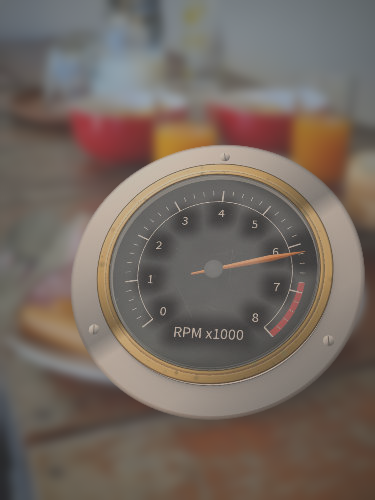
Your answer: 6200rpm
